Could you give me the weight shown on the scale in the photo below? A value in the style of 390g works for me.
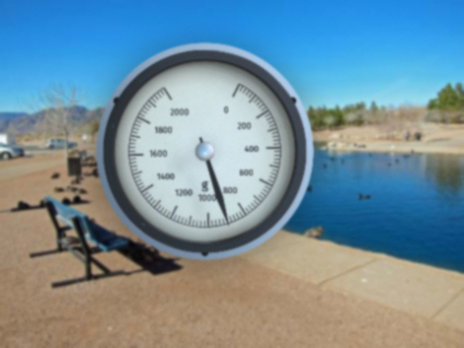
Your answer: 900g
